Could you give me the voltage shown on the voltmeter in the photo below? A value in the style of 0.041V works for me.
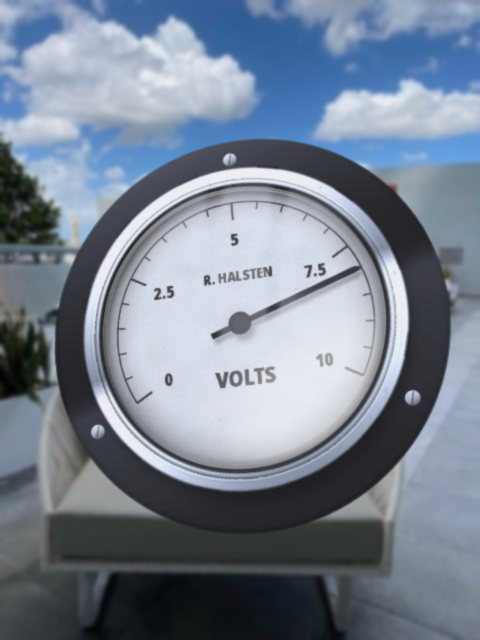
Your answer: 8V
